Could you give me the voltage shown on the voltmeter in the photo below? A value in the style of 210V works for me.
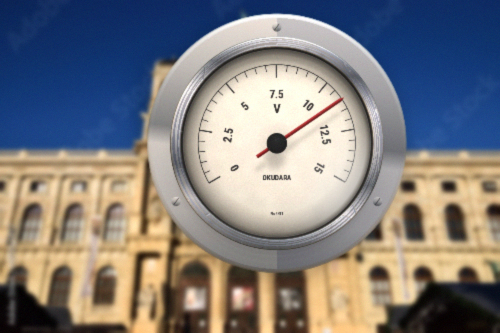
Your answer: 11V
